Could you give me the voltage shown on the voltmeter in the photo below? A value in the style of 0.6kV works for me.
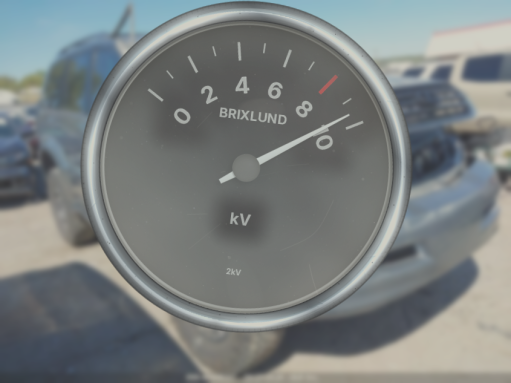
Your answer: 9.5kV
